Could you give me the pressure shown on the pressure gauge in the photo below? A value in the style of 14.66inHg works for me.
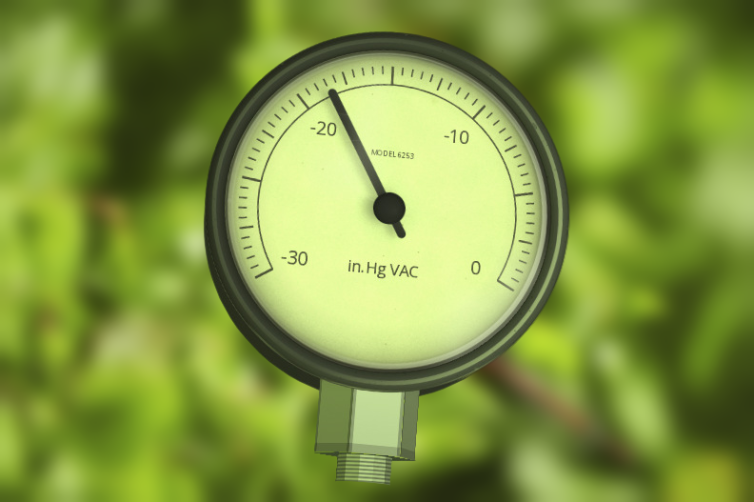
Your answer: -18.5inHg
